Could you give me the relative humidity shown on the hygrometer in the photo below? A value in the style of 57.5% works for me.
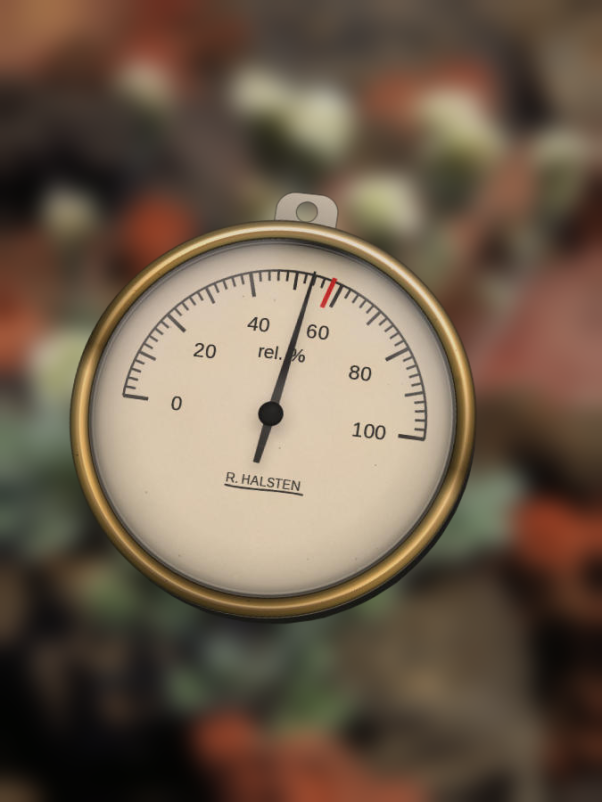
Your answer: 54%
